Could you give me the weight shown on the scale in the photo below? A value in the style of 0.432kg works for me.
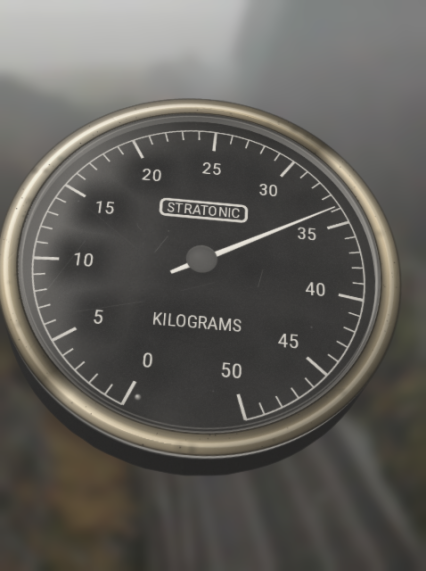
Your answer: 34kg
